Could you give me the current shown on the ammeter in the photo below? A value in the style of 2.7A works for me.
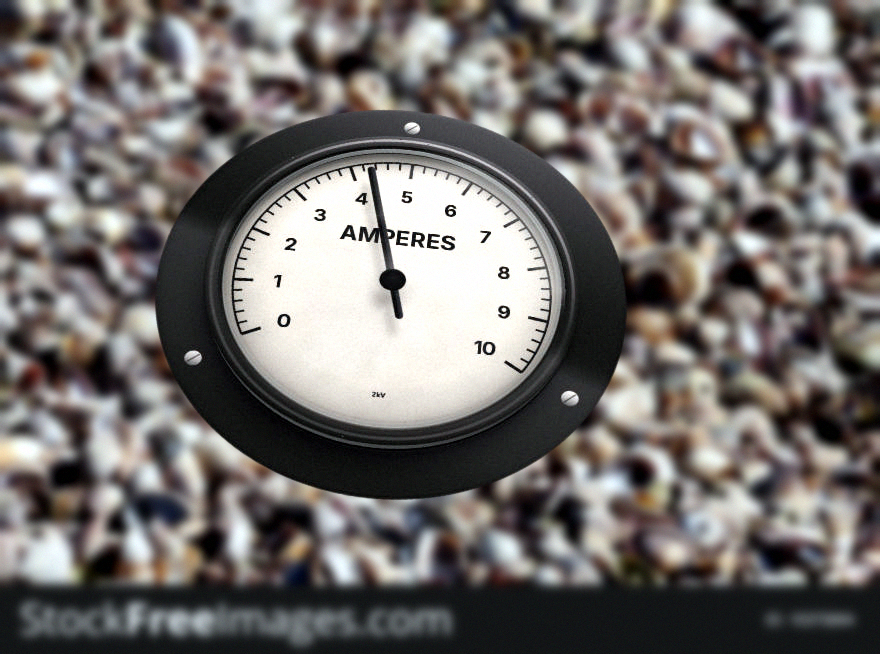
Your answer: 4.3A
